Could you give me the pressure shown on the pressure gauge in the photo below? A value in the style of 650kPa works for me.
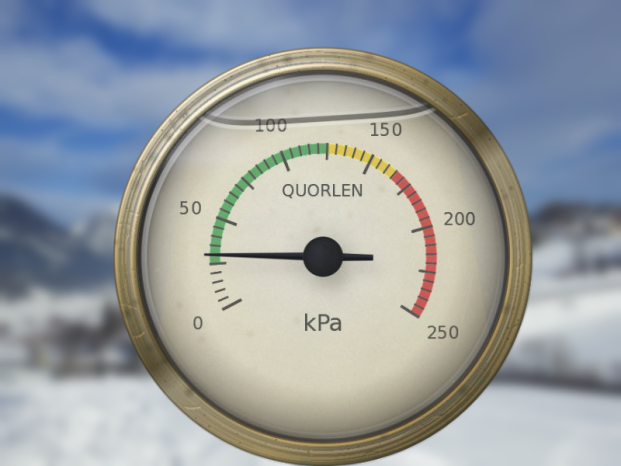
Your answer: 30kPa
